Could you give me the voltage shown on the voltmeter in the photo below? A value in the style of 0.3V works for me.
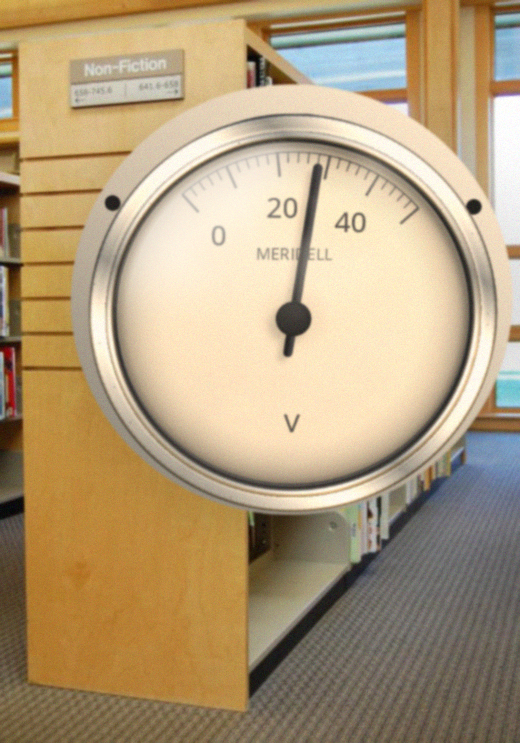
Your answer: 28V
